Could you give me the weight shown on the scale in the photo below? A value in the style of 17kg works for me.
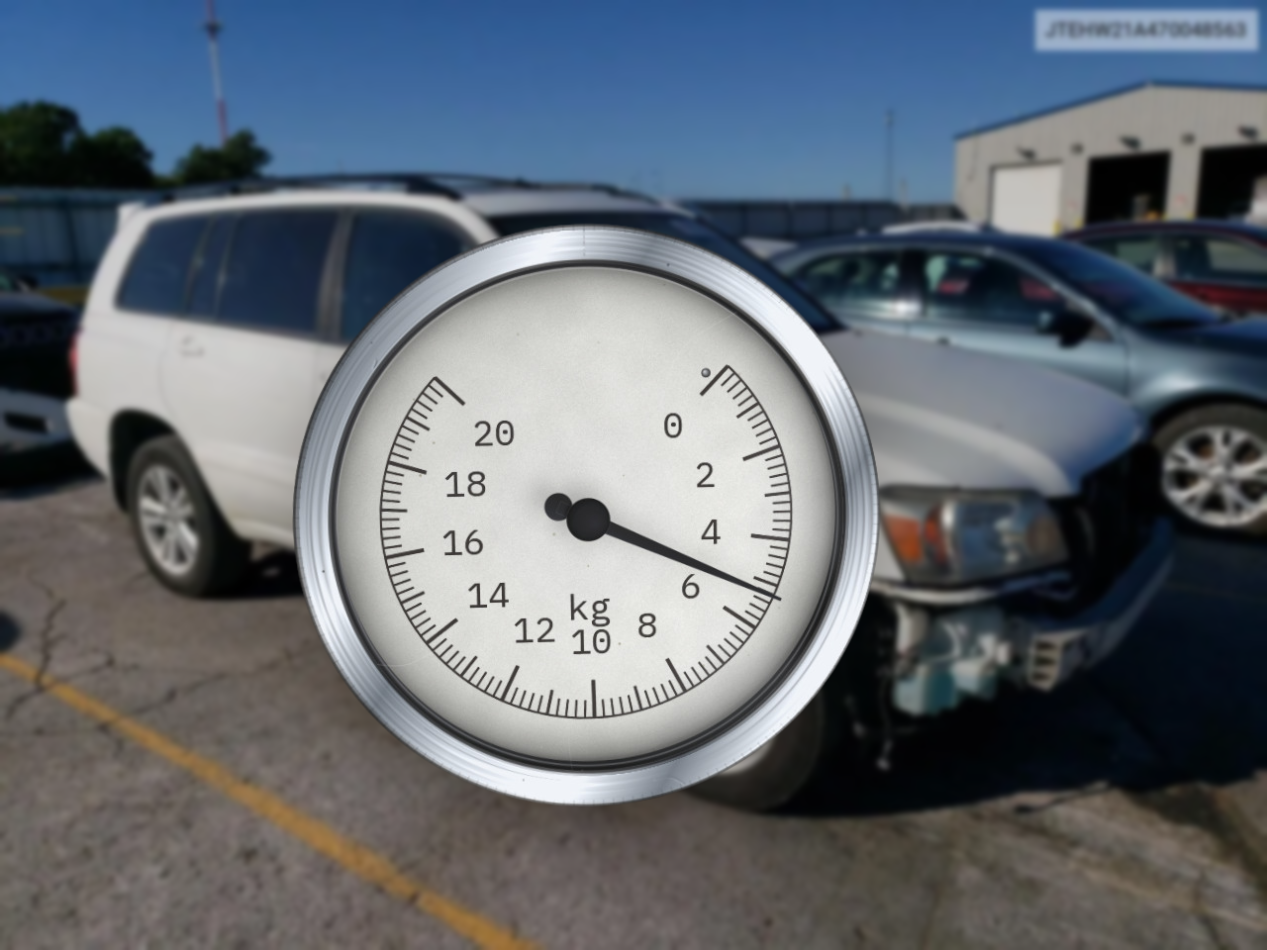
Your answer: 5.2kg
